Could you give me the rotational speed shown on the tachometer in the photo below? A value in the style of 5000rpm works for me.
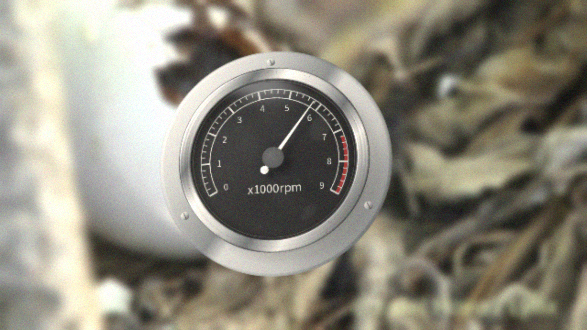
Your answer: 5800rpm
